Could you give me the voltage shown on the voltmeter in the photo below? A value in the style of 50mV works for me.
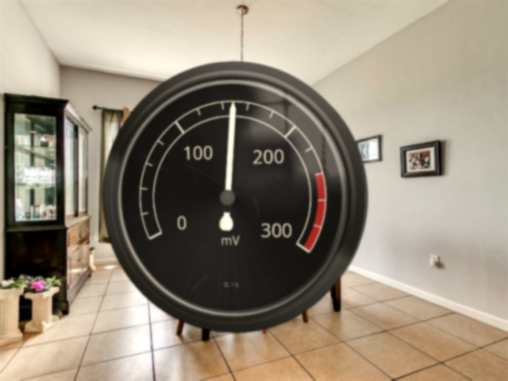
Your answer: 150mV
